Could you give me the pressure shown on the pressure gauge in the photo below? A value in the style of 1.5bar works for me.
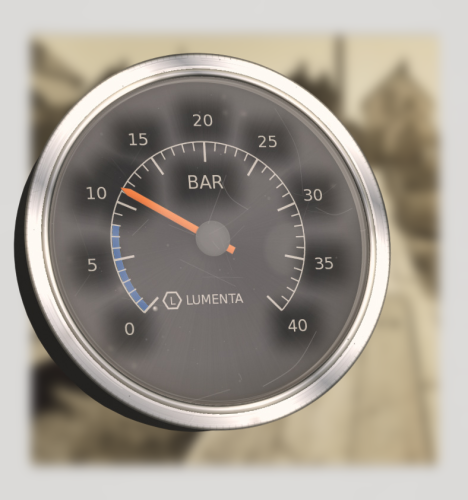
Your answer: 11bar
